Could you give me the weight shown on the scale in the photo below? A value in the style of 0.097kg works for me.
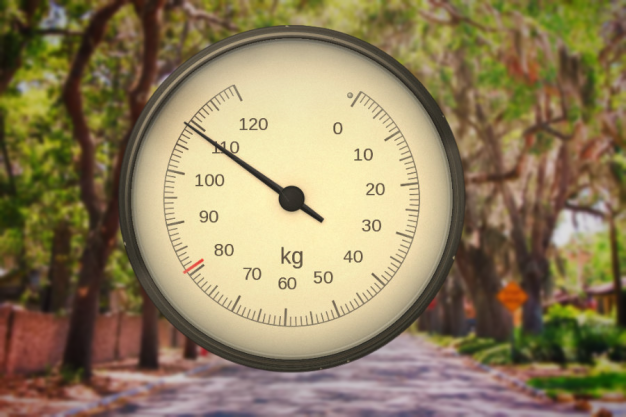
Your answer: 109kg
